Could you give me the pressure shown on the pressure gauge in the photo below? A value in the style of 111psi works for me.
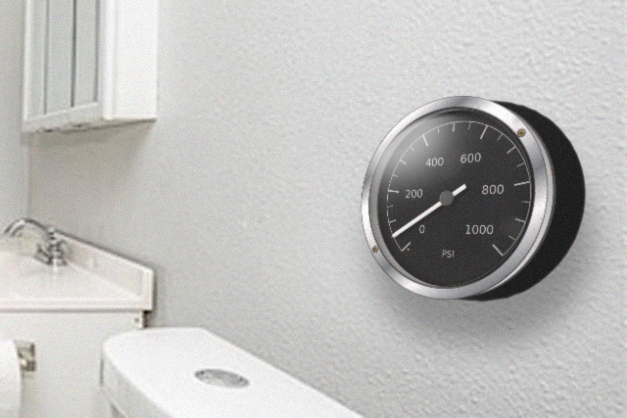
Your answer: 50psi
